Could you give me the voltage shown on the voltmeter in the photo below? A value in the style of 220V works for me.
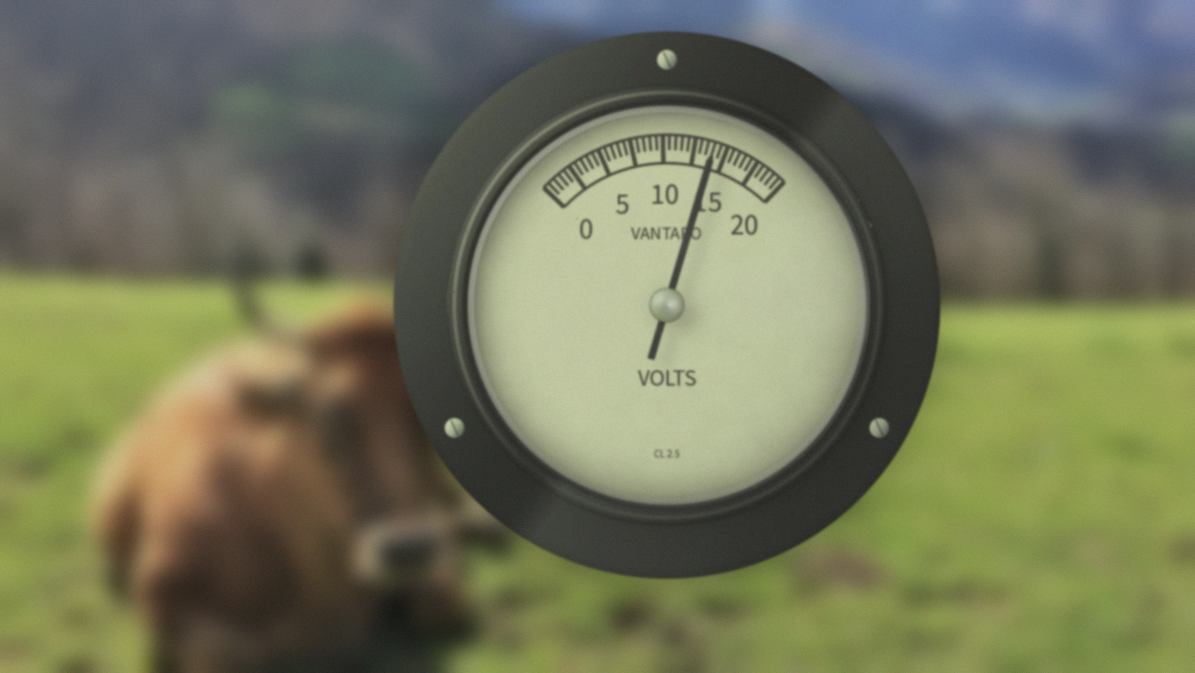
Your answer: 14V
